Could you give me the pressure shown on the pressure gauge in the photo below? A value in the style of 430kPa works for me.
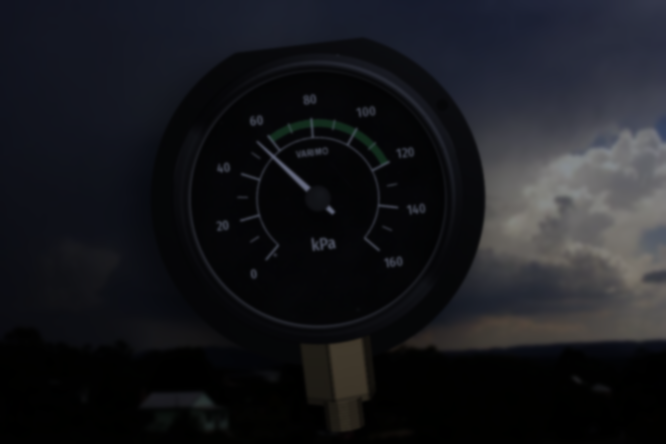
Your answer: 55kPa
